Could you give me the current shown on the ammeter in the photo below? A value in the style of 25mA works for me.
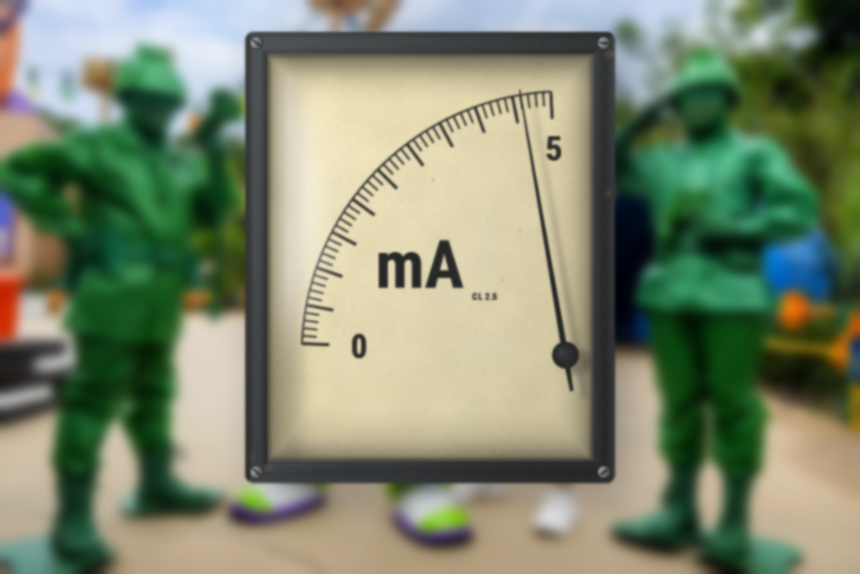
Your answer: 4.6mA
